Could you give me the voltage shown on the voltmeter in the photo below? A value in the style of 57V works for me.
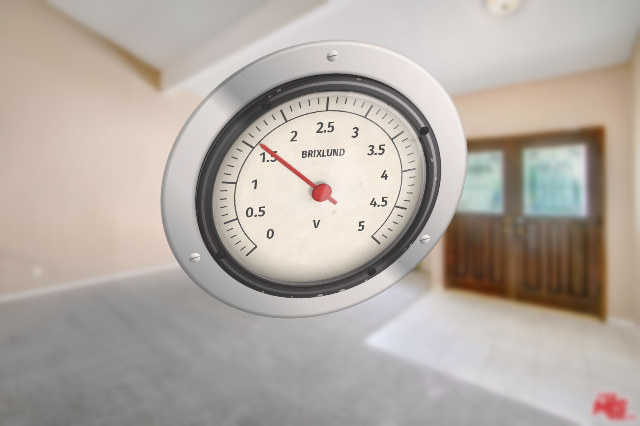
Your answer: 1.6V
